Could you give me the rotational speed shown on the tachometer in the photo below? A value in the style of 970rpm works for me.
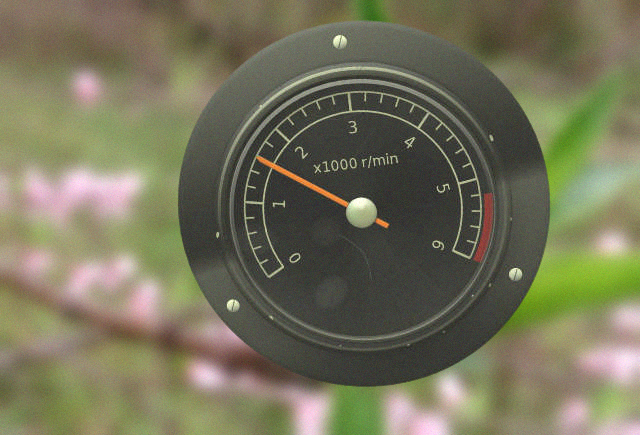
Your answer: 1600rpm
